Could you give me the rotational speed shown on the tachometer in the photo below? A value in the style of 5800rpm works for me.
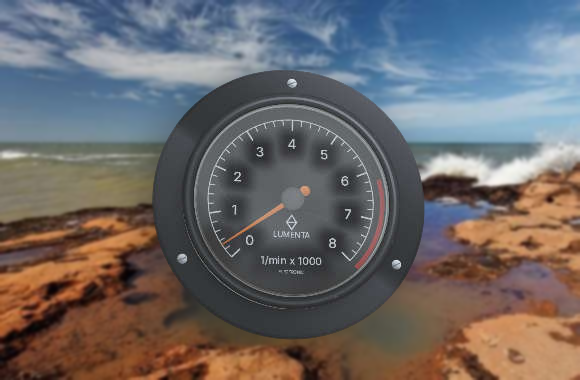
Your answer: 300rpm
